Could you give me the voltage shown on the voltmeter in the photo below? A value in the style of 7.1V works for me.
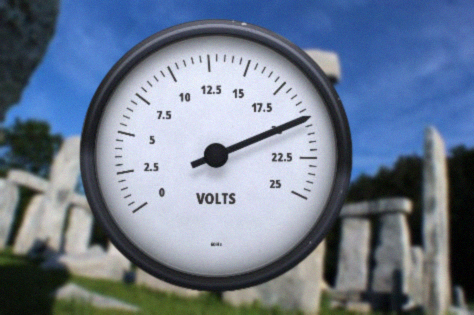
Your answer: 20V
